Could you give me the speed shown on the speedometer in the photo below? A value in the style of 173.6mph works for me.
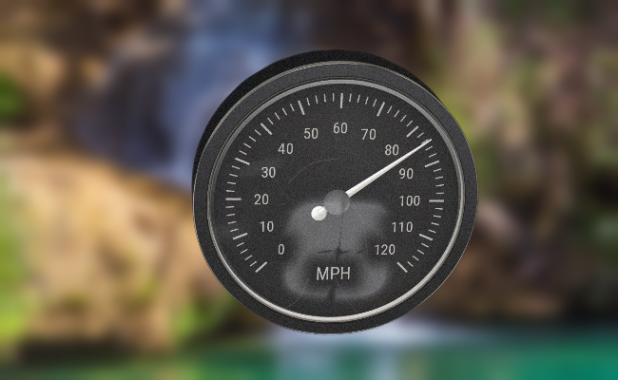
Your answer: 84mph
